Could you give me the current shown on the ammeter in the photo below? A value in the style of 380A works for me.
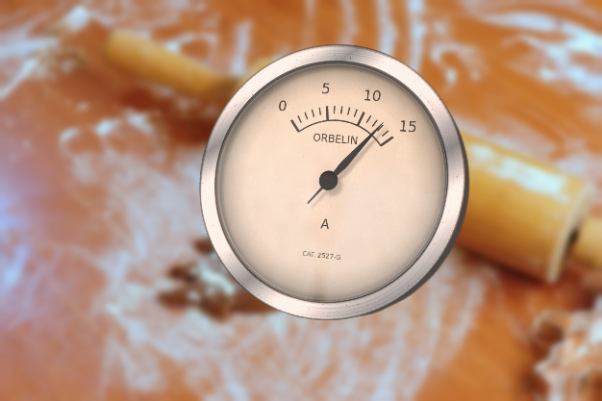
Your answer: 13A
